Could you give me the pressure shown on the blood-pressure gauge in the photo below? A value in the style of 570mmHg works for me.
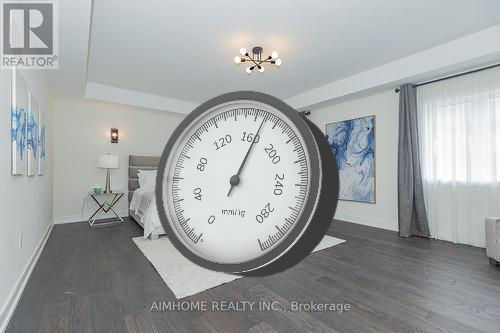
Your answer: 170mmHg
